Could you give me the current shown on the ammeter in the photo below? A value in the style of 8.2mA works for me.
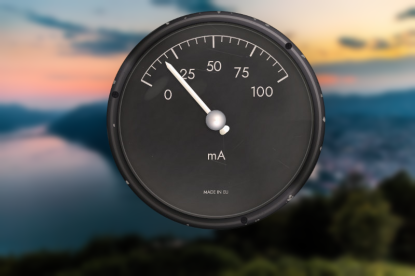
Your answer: 17.5mA
